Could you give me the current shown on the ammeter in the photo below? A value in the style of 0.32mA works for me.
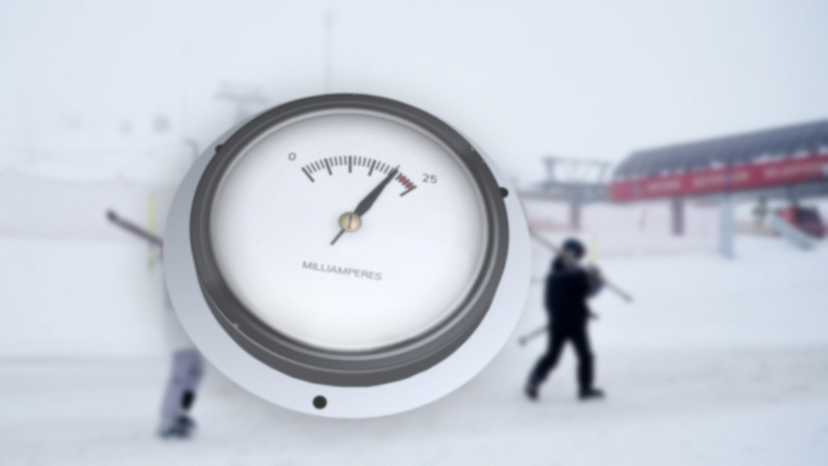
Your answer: 20mA
